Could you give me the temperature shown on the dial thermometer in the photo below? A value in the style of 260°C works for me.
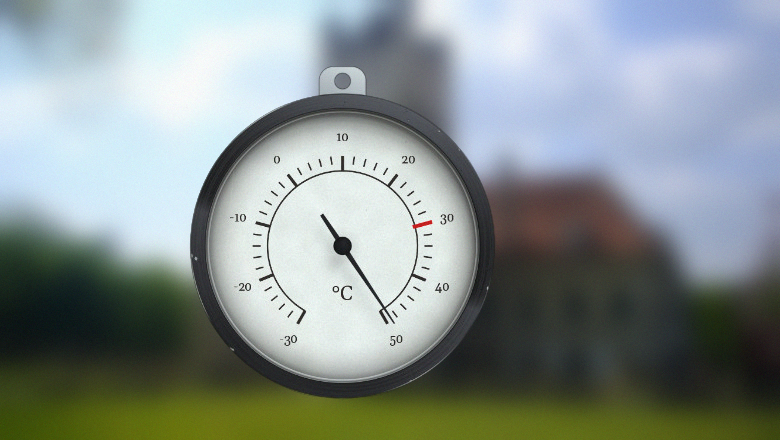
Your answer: 49°C
